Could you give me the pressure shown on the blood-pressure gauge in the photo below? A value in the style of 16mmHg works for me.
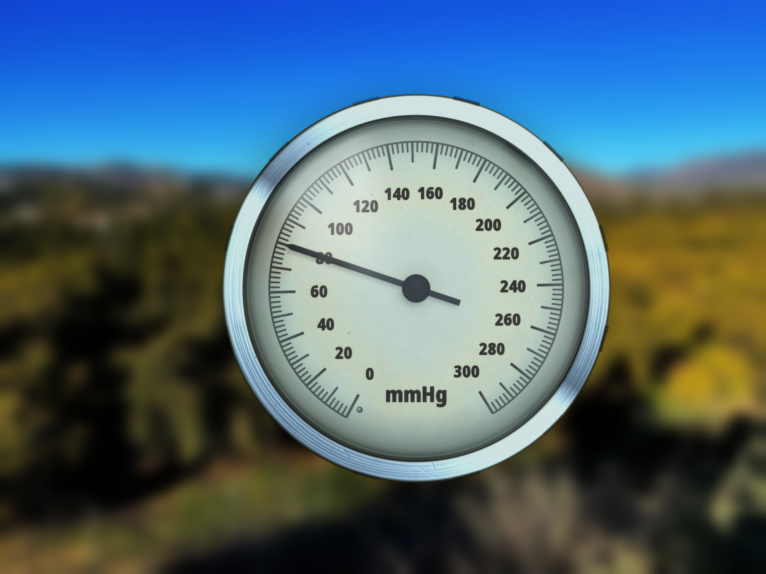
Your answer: 80mmHg
